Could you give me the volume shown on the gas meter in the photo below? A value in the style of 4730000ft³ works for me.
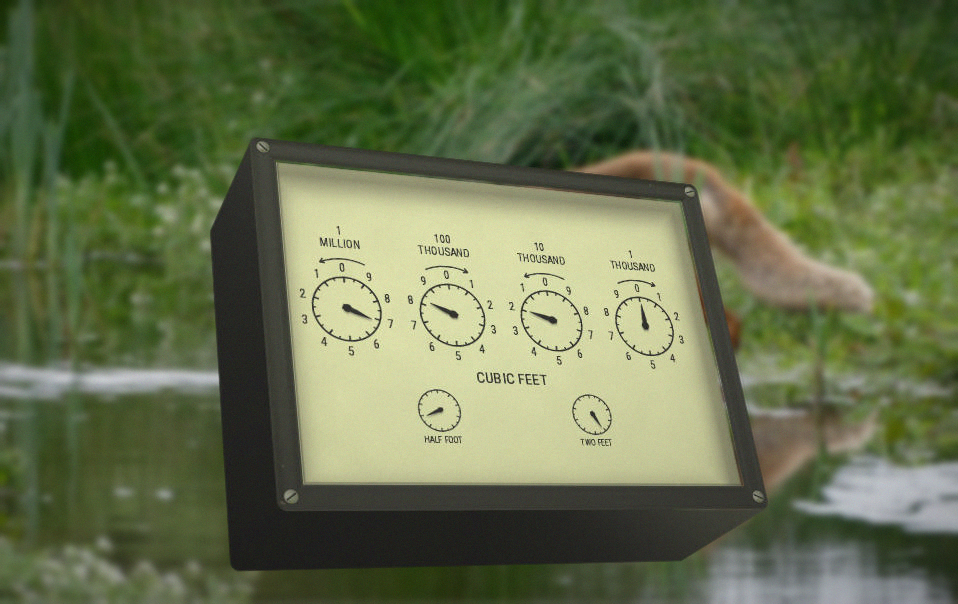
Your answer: 682000ft³
